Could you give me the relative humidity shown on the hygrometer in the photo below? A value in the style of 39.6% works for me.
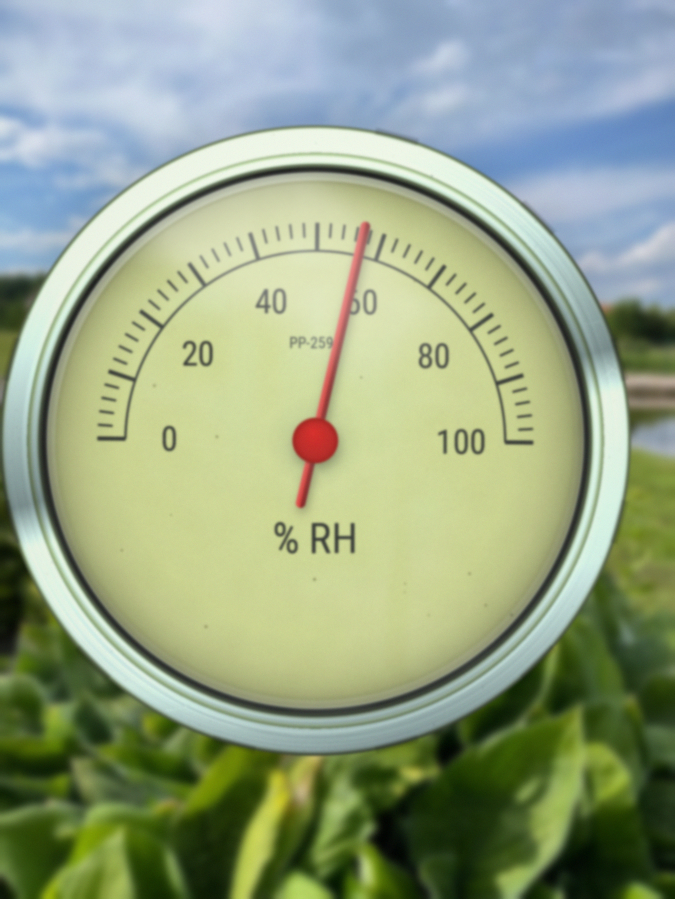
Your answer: 57%
